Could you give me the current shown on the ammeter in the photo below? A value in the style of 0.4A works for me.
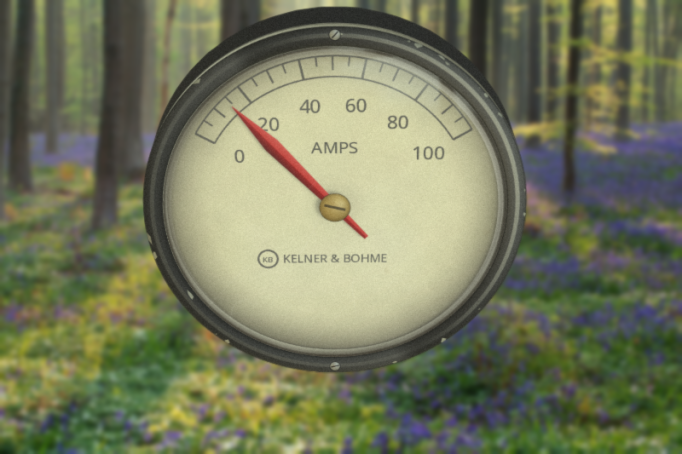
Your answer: 15A
